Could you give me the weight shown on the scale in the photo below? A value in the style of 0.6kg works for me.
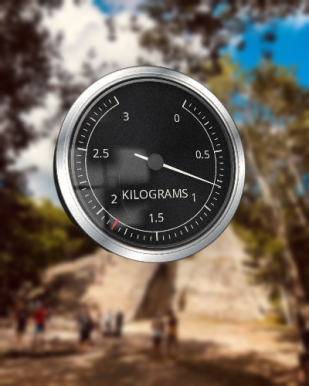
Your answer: 0.8kg
